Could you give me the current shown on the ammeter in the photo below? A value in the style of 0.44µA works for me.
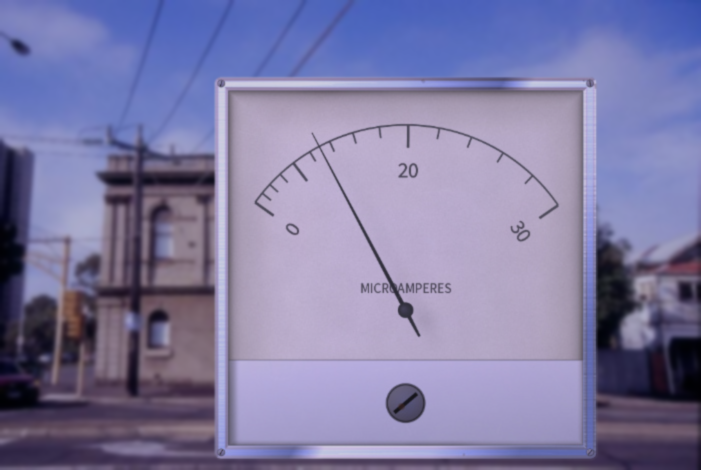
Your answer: 13µA
